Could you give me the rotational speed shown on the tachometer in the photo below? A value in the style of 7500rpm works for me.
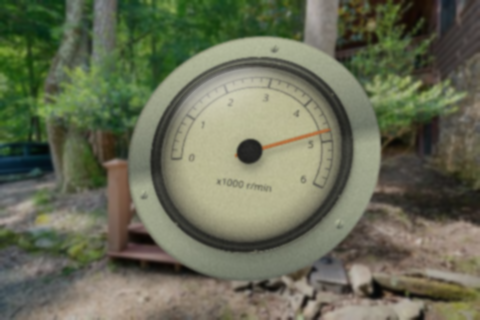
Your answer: 4800rpm
